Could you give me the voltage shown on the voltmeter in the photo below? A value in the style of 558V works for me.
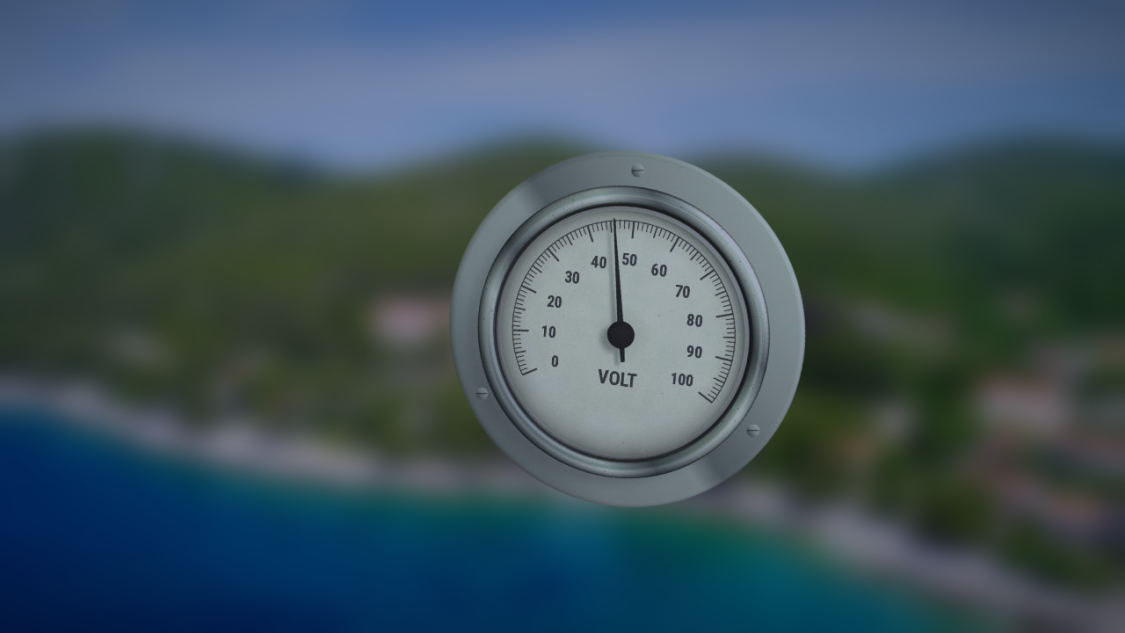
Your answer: 46V
